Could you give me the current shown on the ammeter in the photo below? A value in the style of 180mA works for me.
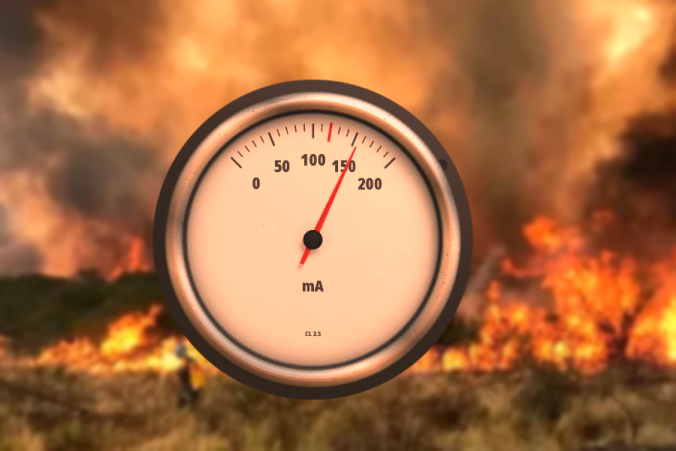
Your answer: 155mA
